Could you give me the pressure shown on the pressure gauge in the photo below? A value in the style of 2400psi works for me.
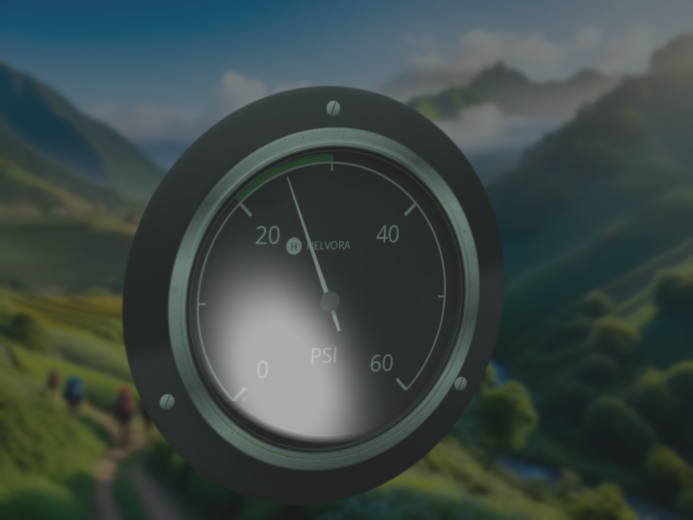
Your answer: 25psi
